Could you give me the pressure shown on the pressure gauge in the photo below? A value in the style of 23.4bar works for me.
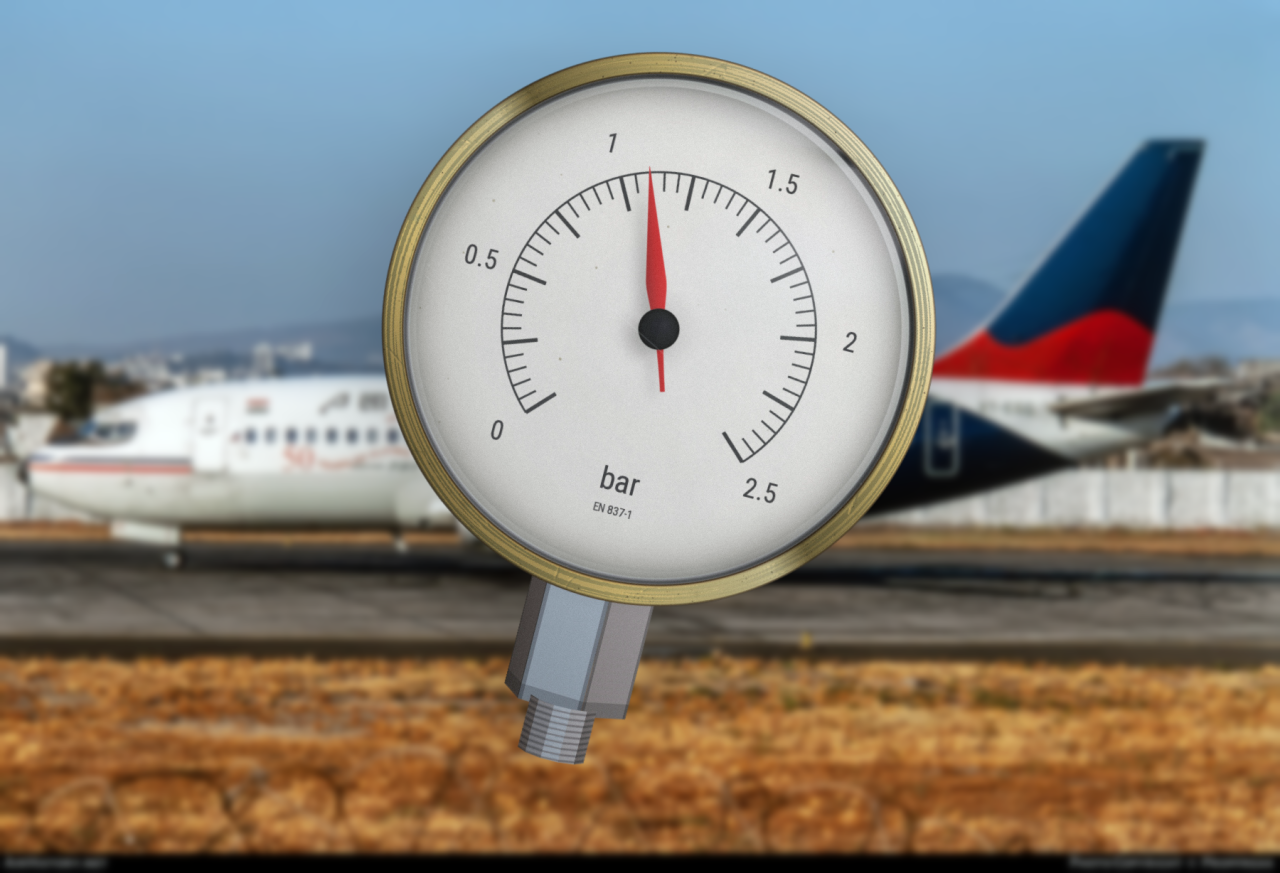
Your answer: 1.1bar
